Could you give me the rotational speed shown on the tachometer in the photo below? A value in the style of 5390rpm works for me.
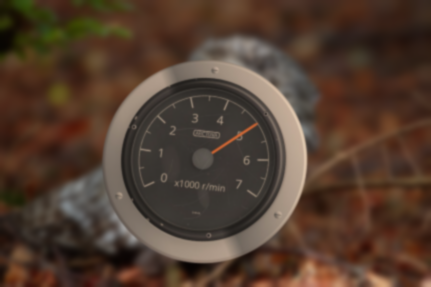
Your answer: 5000rpm
